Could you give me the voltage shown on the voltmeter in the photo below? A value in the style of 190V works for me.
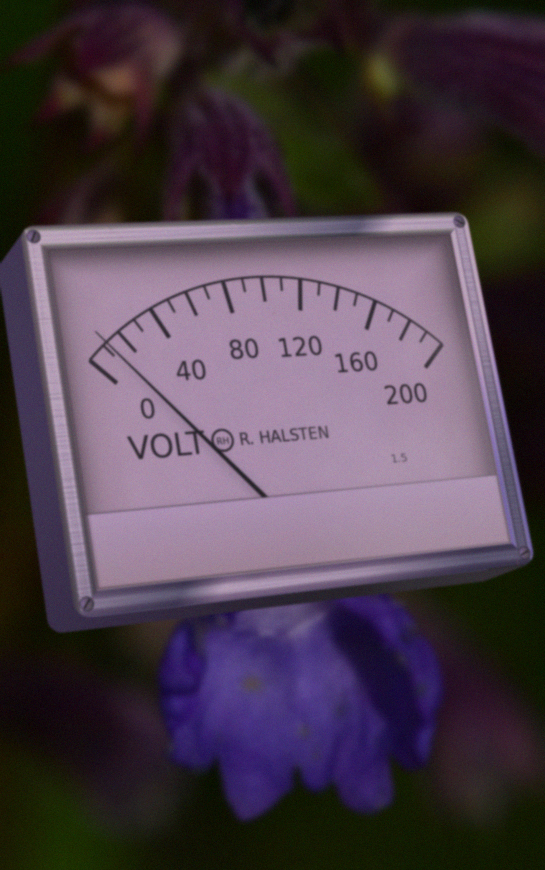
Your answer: 10V
